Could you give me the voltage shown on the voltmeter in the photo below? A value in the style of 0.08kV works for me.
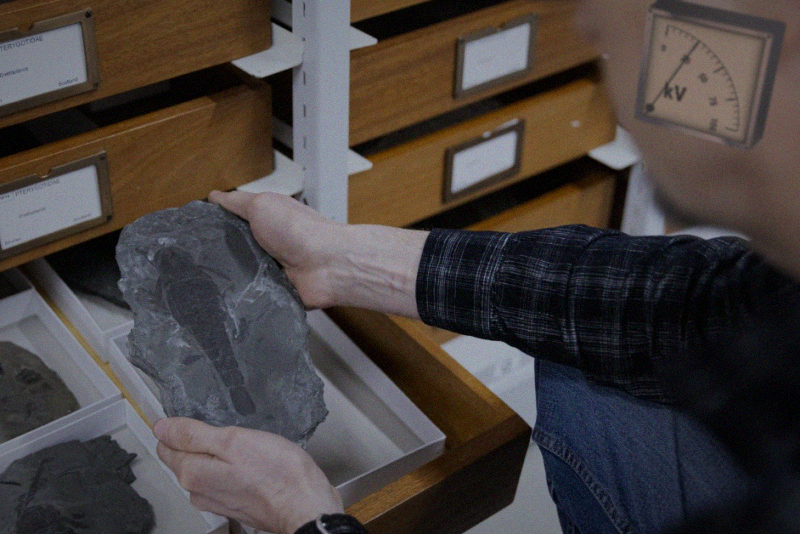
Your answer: 25kV
